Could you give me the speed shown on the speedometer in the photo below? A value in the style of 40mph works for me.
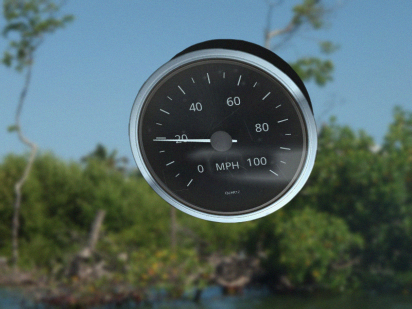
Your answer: 20mph
